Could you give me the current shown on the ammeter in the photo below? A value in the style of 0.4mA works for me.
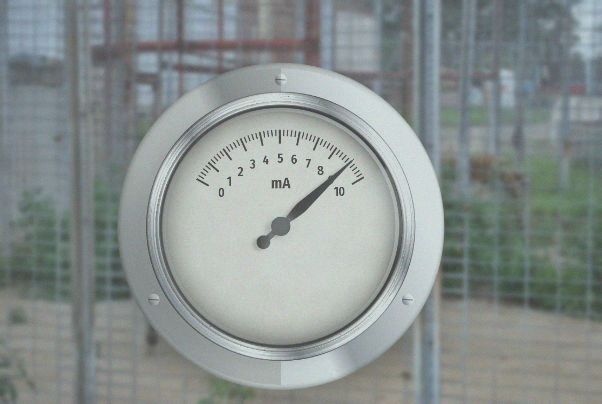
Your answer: 9mA
